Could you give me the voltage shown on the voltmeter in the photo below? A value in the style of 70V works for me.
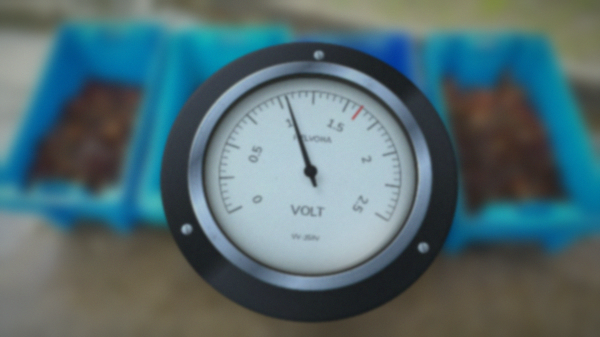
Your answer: 1.05V
